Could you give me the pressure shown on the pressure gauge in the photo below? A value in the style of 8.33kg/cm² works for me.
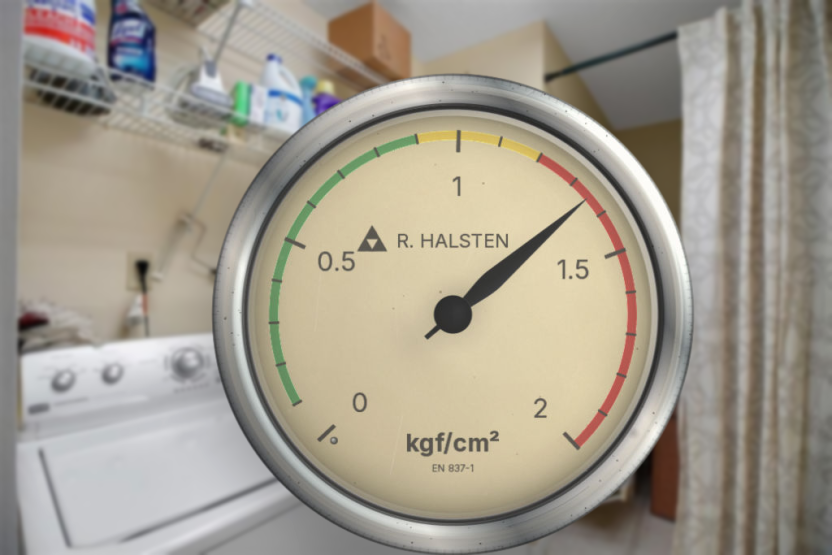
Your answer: 1.35kg/cm²
